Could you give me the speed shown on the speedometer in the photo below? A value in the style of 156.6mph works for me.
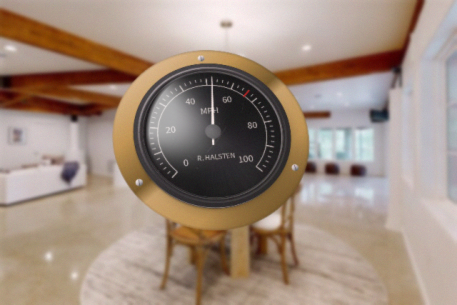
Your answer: 52mph
